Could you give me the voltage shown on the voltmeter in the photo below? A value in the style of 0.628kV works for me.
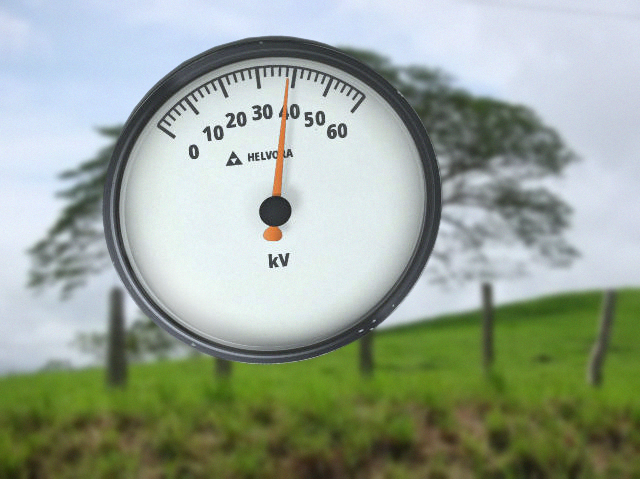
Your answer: 38kV
